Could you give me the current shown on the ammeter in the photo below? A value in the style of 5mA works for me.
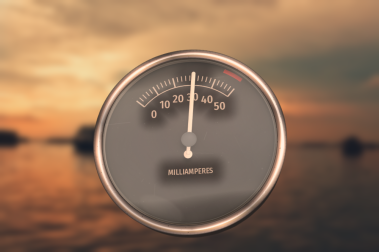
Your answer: 30mA
